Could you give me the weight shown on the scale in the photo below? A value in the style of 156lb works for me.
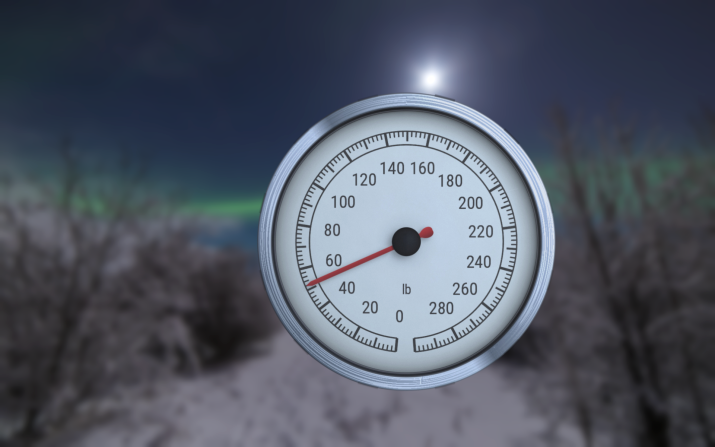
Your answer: 52lb
